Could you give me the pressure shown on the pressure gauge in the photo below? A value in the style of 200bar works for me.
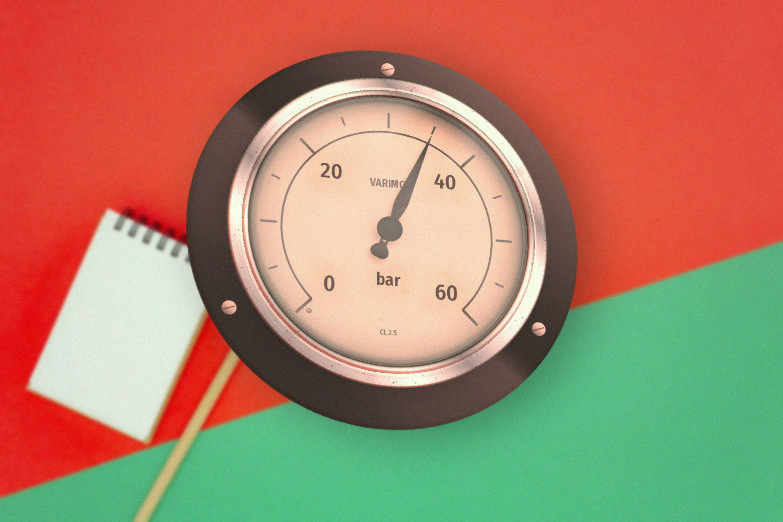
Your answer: 35bar
